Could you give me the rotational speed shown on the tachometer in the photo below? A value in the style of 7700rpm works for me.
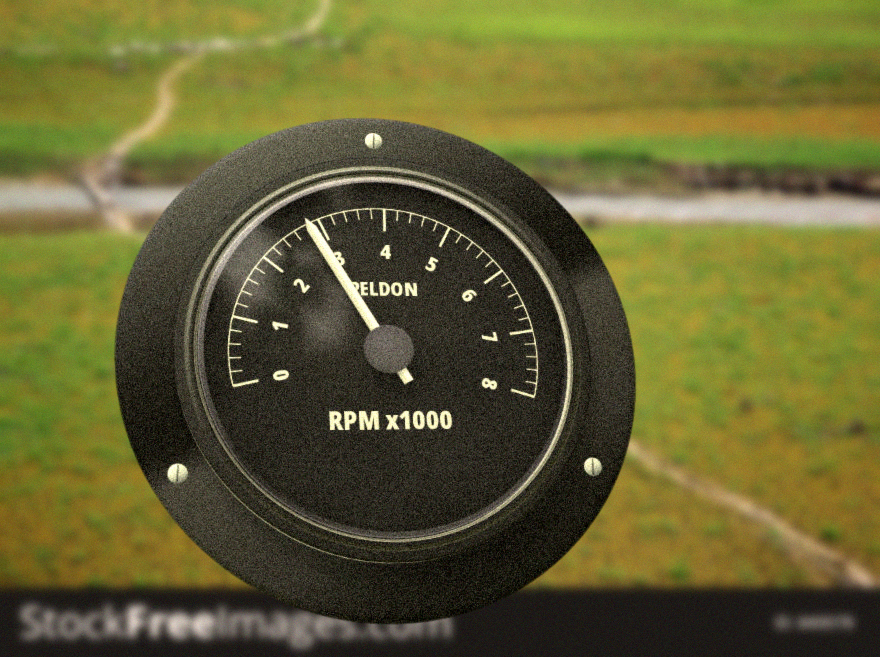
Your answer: 2800rpm
